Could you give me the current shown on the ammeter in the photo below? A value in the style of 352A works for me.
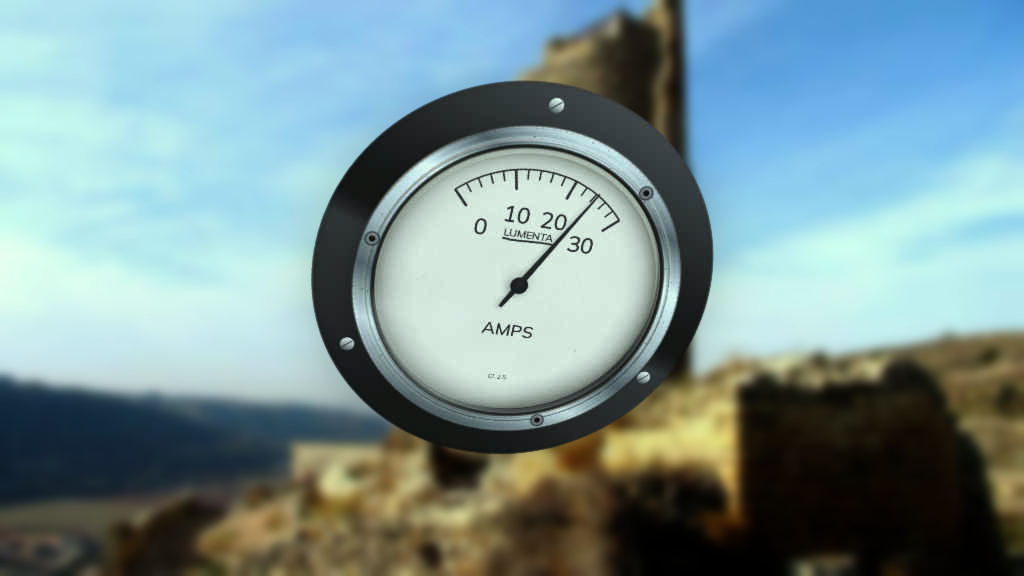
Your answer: 24A
